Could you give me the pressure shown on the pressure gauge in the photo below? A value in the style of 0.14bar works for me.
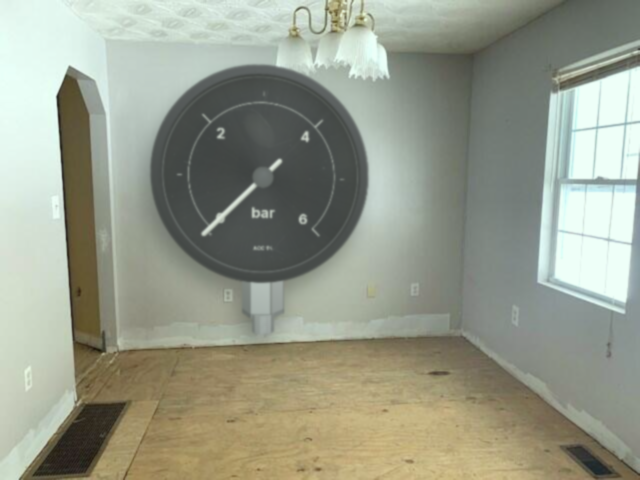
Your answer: 0bar
